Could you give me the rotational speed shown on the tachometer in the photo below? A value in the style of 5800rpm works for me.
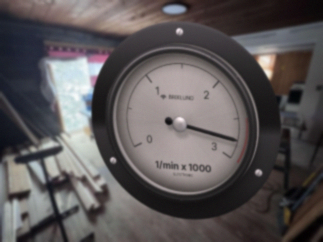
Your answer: 2750rpm
